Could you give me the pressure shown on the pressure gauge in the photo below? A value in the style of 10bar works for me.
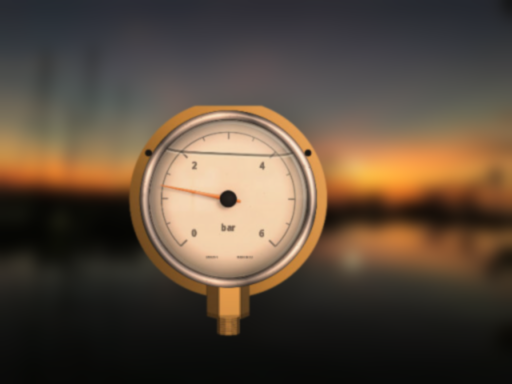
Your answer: 1.25bar
